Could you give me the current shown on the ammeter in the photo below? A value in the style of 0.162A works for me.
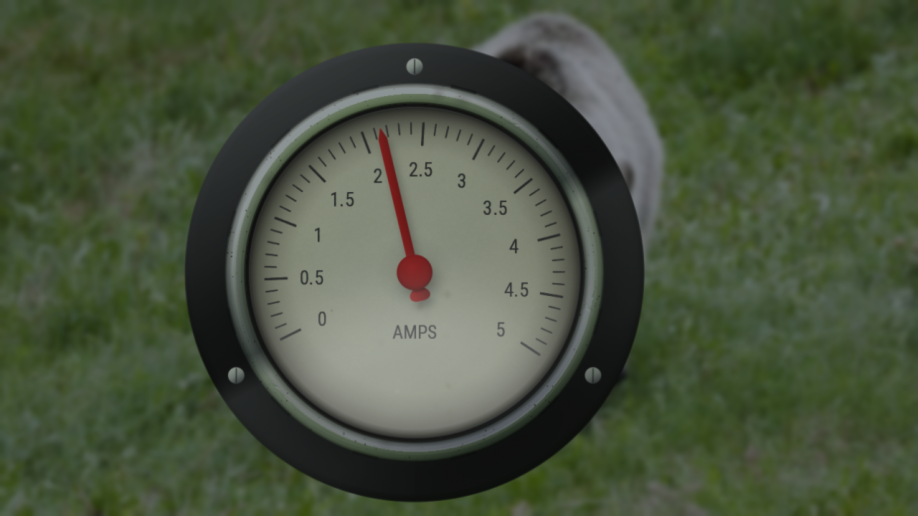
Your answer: 2.15A
